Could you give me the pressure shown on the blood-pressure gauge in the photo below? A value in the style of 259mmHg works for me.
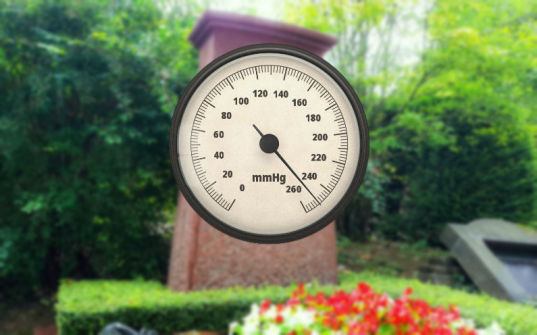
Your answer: 250mmHg
